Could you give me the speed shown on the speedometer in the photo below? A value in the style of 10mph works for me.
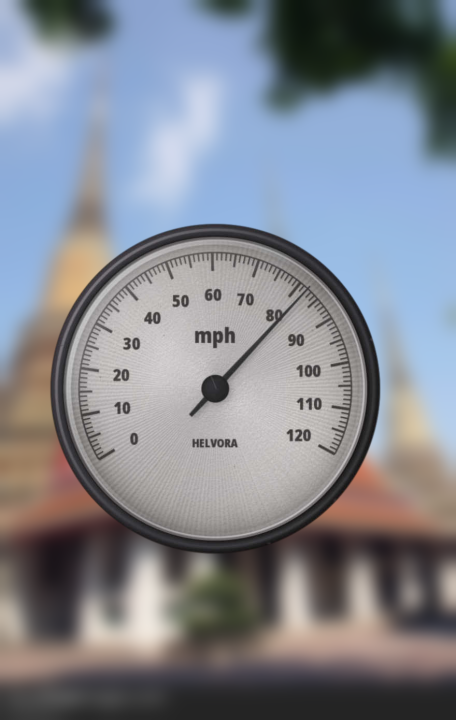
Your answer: 82mph
